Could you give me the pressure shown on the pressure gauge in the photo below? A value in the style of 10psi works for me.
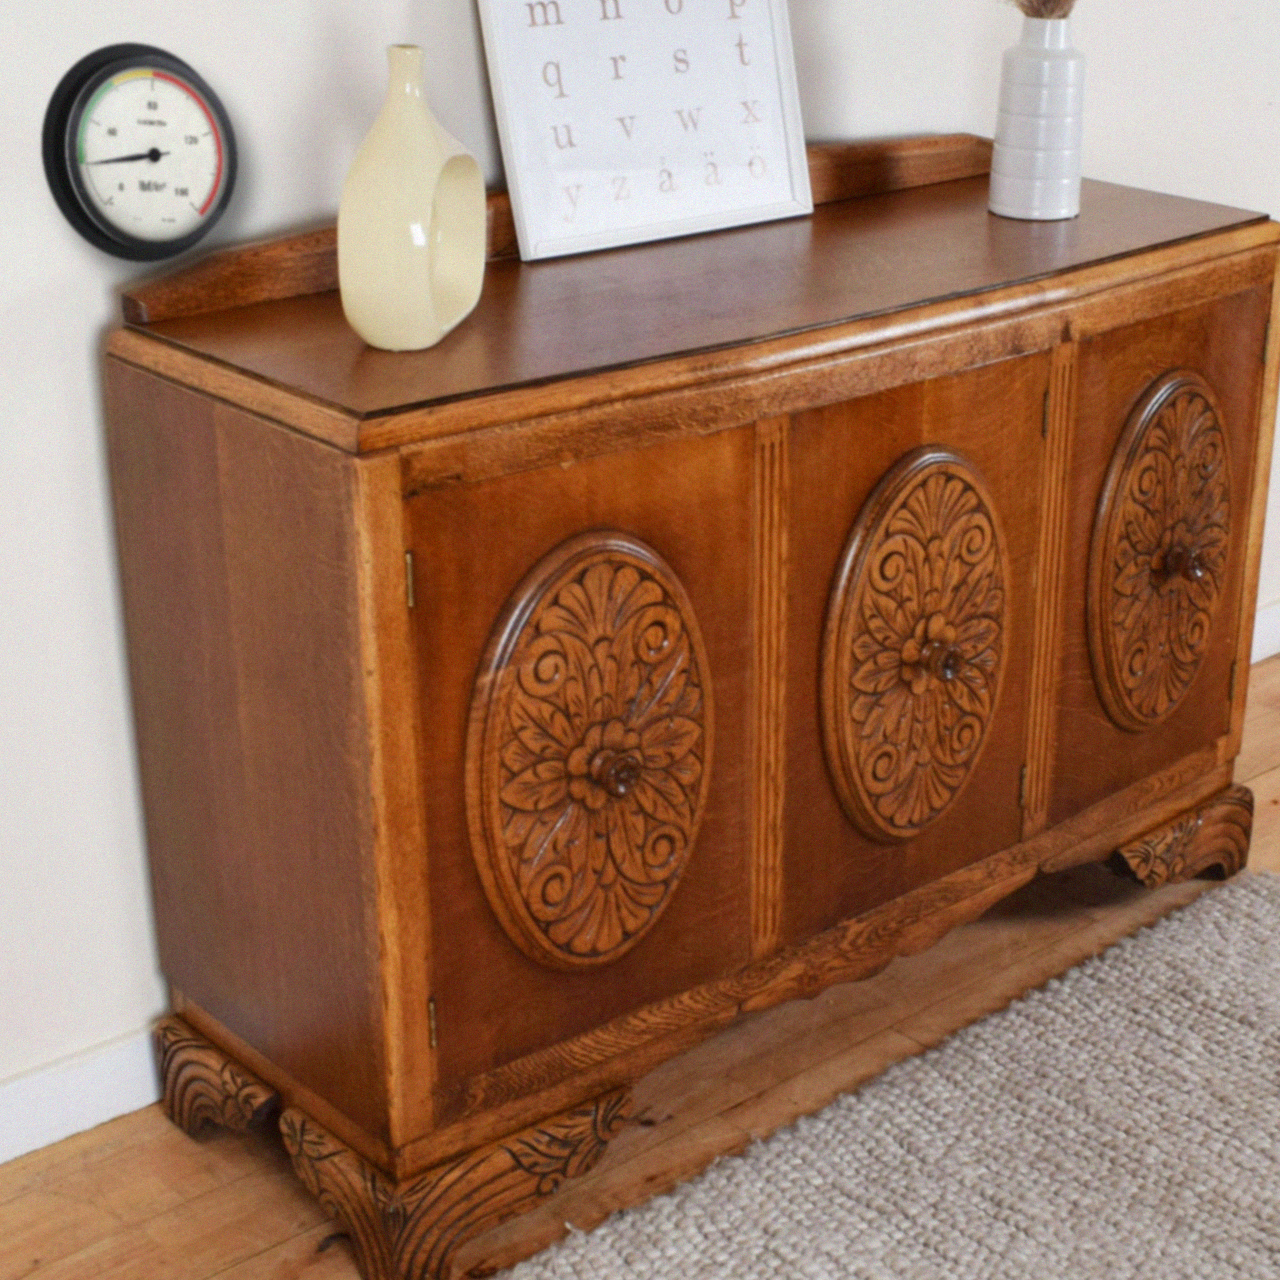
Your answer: 20psi
